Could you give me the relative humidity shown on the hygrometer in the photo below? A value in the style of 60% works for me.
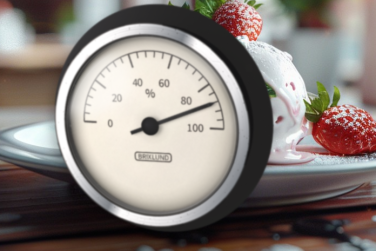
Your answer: 88%
